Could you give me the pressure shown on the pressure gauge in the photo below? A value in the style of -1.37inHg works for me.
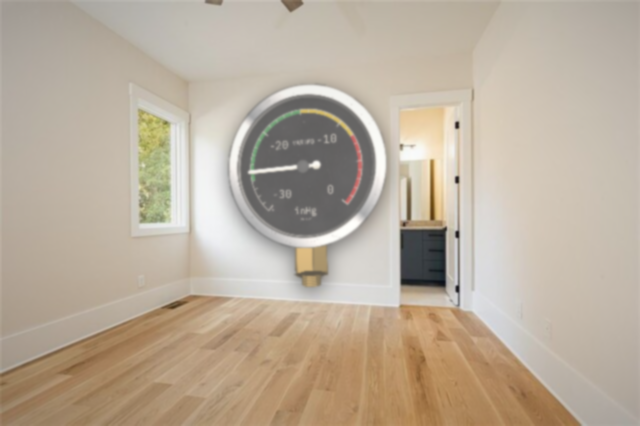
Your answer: -25inHg
